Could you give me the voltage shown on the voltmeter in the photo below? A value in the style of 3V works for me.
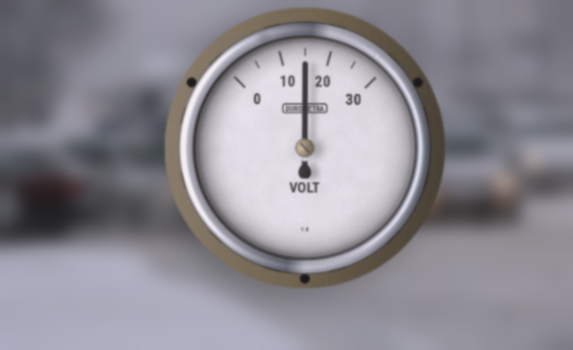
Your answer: 15V
